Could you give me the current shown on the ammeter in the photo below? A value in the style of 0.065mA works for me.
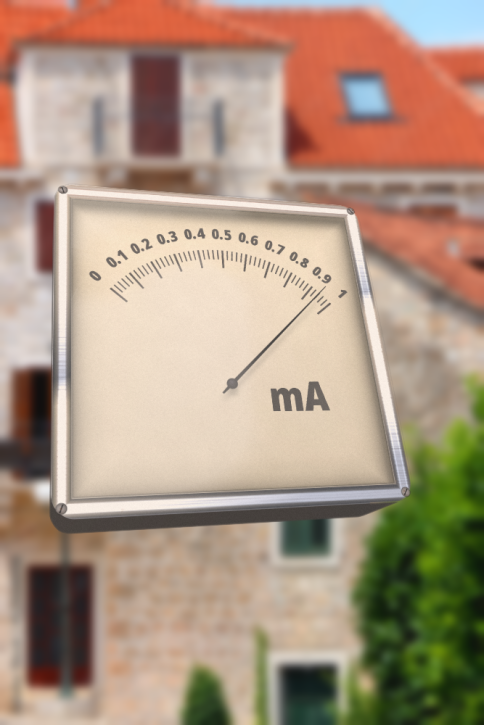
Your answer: 0.94mA
